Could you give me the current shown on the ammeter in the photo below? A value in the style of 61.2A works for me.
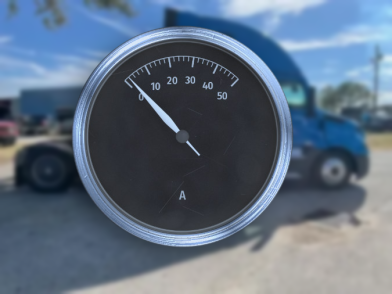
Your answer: 2A
